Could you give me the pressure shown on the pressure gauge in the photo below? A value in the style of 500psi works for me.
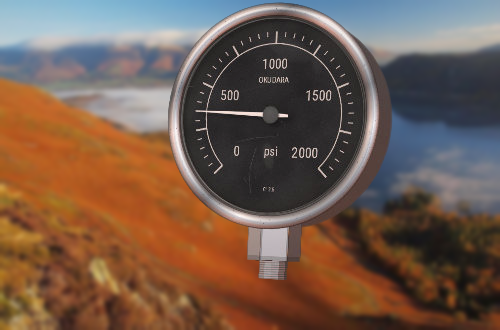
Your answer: 350psi
